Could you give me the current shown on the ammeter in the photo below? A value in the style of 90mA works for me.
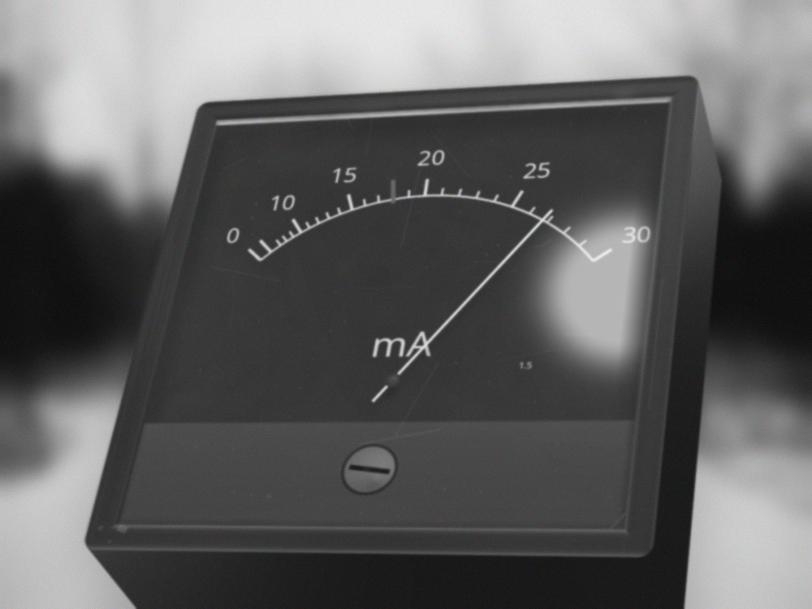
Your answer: 27mA
